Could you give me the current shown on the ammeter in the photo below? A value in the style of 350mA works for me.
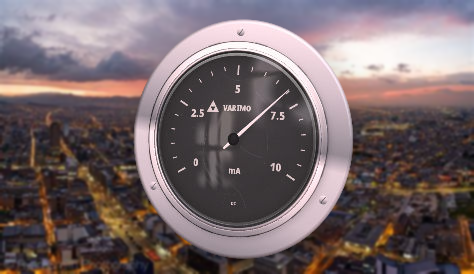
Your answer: 7mA
